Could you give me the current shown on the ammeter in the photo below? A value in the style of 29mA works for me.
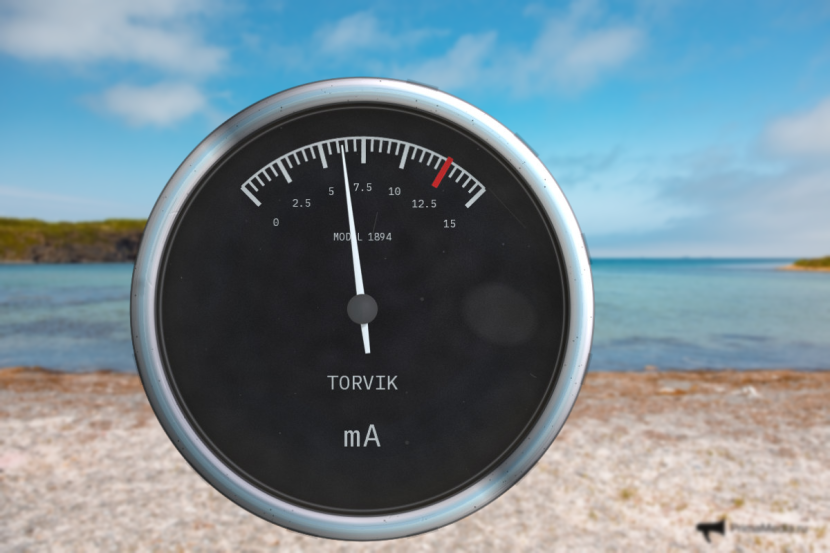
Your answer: 6.25mA
